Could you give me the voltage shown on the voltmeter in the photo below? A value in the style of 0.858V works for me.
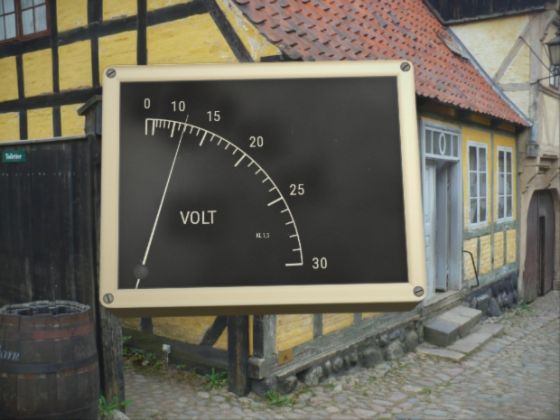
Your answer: 12V
